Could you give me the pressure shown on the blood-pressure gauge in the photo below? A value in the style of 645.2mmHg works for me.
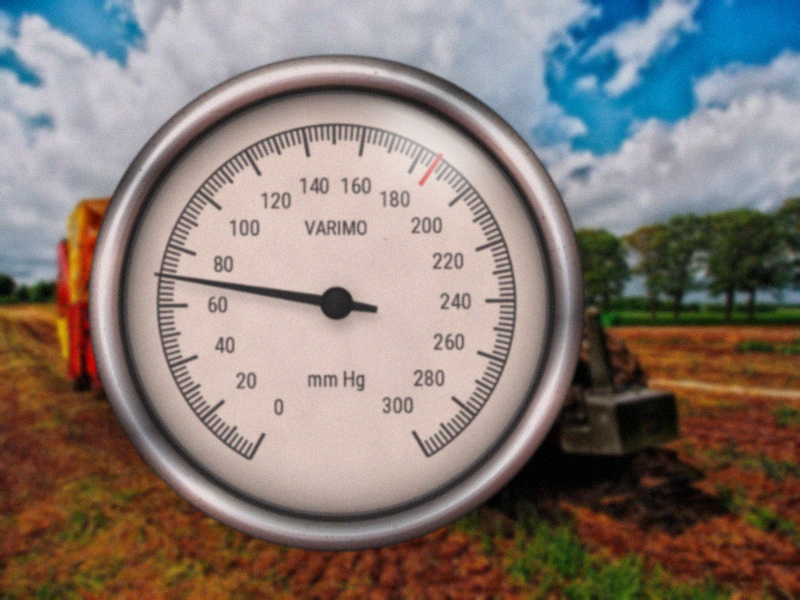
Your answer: 70mmHg
